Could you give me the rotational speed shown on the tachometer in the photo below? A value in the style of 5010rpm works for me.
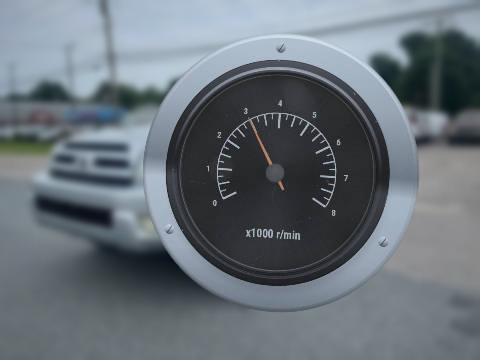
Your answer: 3000rpm
